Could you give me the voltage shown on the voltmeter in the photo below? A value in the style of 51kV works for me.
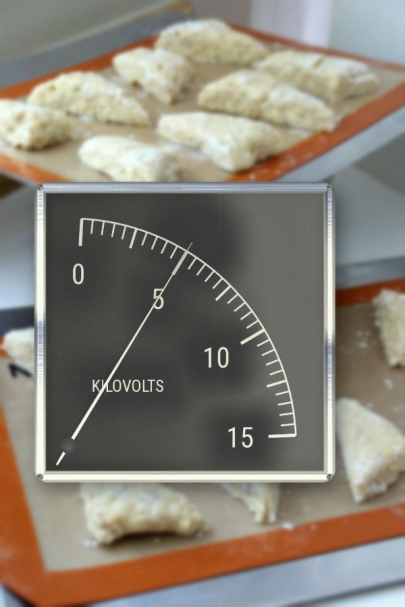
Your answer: 5kV
